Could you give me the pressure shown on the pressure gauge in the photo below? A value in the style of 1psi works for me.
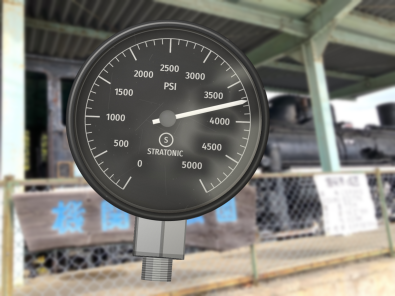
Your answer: 3750psi
